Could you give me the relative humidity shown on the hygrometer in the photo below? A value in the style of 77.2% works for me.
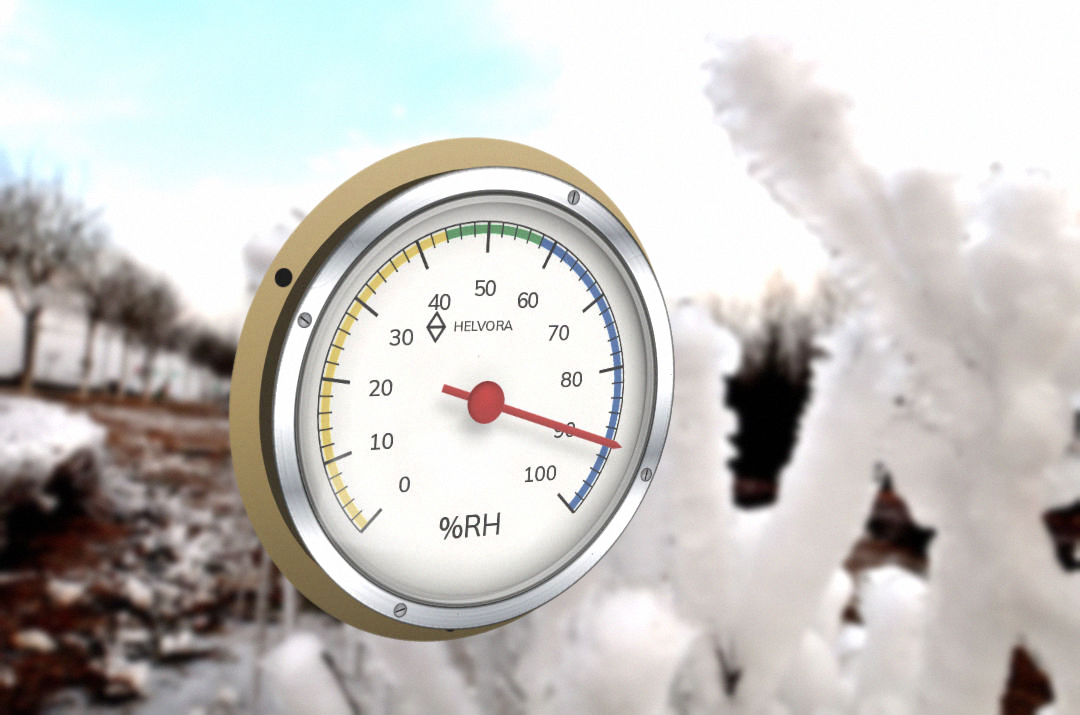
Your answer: 90%
